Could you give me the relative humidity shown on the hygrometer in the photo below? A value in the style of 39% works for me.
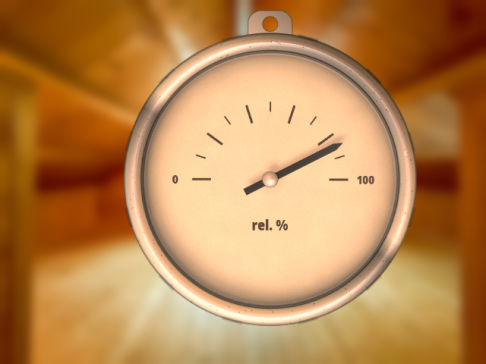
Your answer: 85%
